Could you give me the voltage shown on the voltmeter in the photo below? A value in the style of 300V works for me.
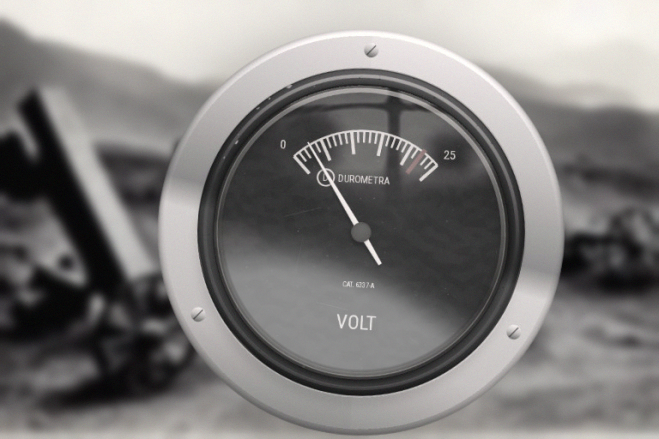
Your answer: 3V
